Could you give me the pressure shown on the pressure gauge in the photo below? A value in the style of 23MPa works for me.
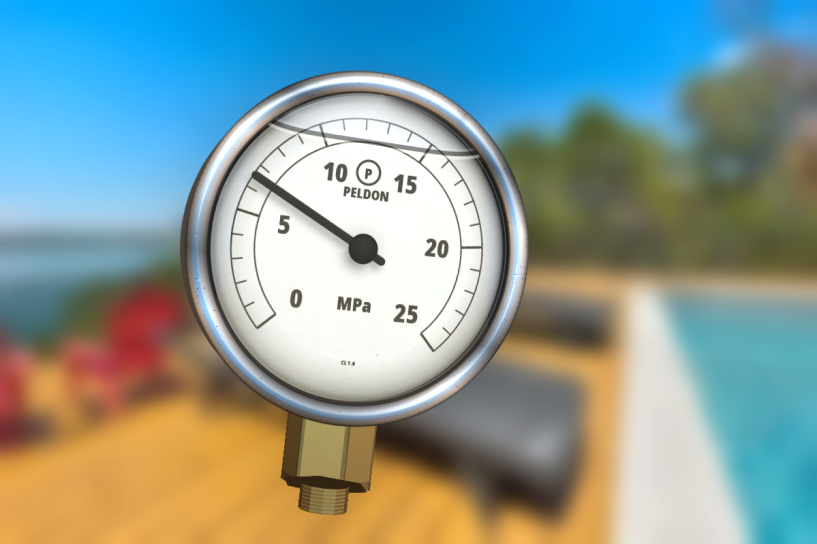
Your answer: 6.5MPa
